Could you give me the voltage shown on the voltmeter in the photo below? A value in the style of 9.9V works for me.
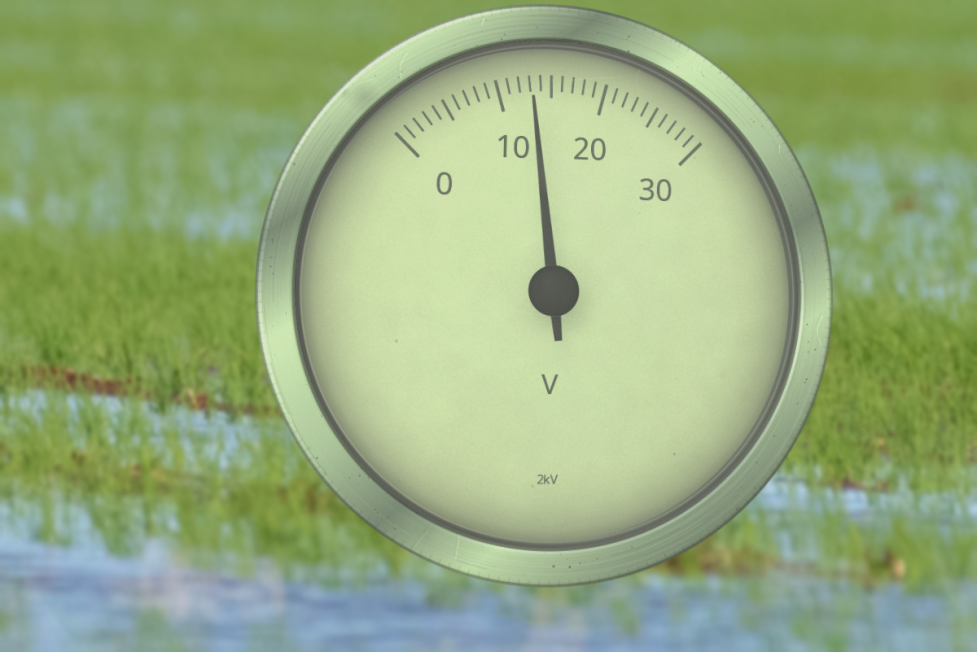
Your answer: 13V
